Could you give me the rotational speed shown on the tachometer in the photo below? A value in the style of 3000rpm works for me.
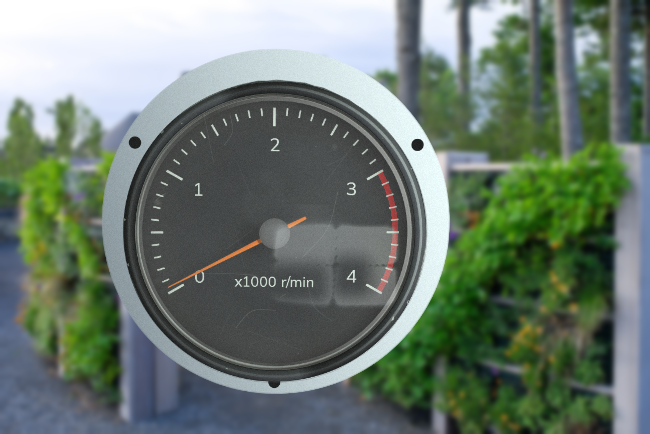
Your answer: 50rpm
